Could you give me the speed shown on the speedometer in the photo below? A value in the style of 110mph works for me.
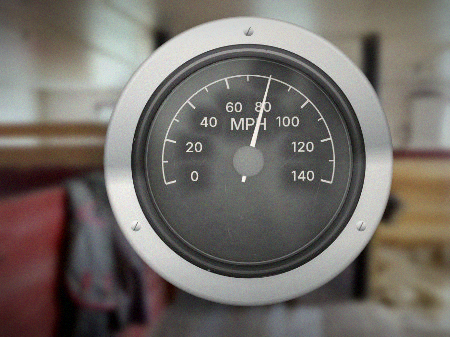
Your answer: 80mph
